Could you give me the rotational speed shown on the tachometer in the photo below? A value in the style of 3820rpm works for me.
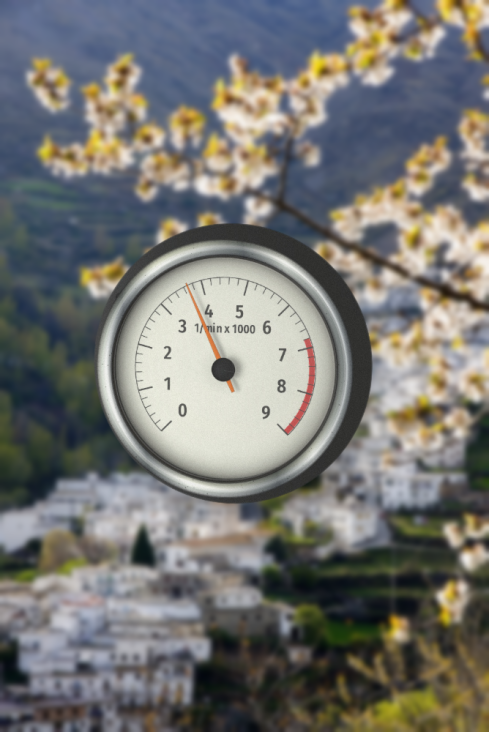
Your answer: 3700rpm
